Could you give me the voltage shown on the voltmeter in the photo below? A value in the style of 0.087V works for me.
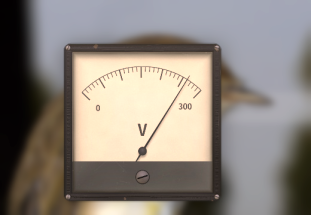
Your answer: 260V
